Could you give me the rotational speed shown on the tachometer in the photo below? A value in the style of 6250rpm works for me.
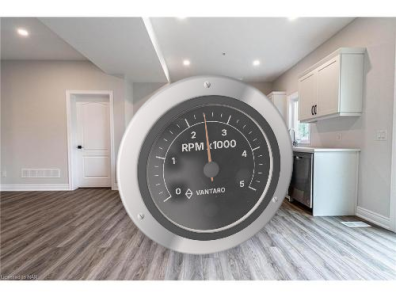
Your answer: 2400rpm
